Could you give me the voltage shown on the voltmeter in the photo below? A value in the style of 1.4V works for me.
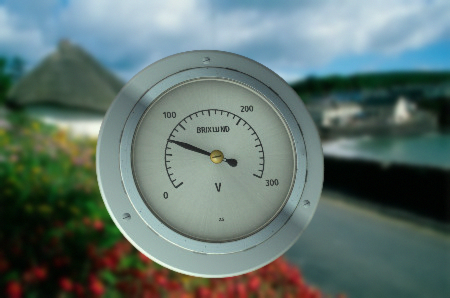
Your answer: 70V
